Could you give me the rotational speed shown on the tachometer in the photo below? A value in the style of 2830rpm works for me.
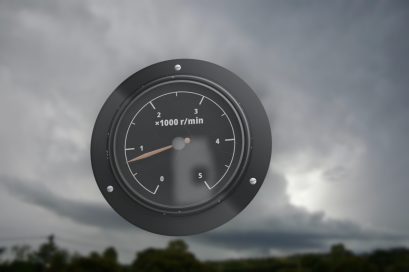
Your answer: 750rpm
